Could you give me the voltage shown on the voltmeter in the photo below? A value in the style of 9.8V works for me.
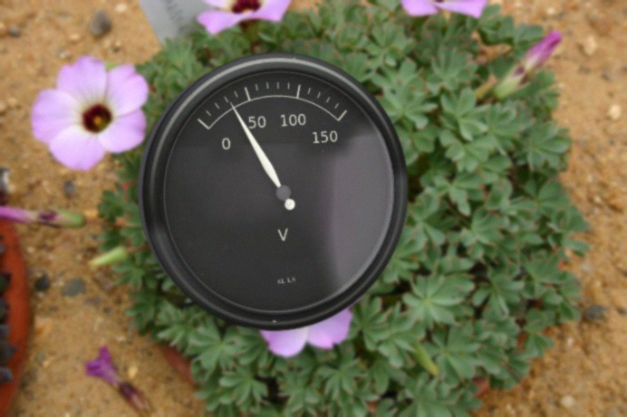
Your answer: 30V
